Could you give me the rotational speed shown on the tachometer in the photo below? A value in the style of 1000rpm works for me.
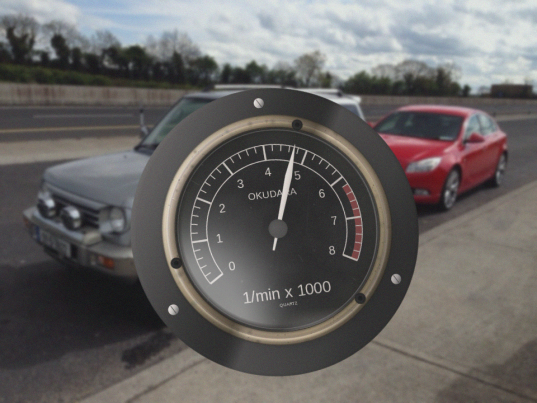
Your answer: 4700rpm
